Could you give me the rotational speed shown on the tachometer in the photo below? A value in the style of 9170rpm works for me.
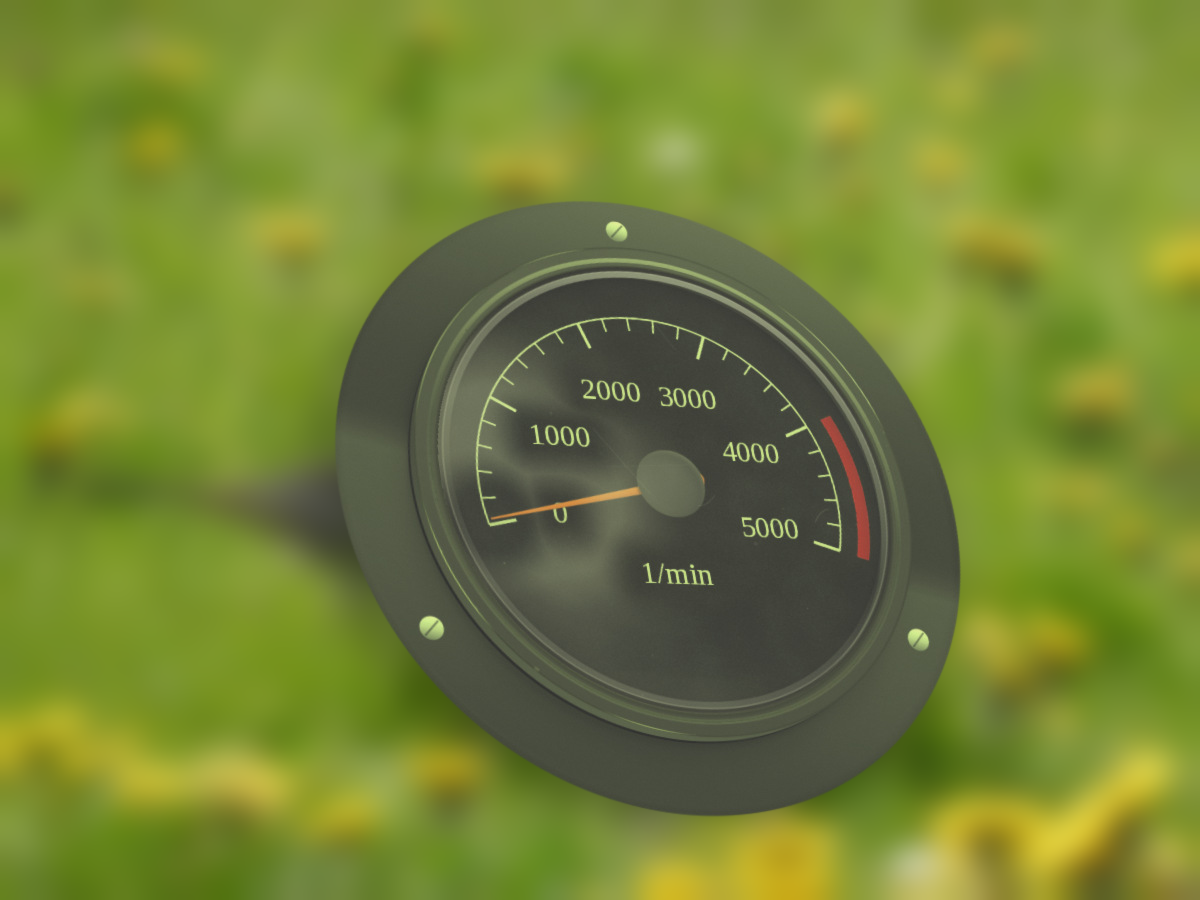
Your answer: 0rpm
